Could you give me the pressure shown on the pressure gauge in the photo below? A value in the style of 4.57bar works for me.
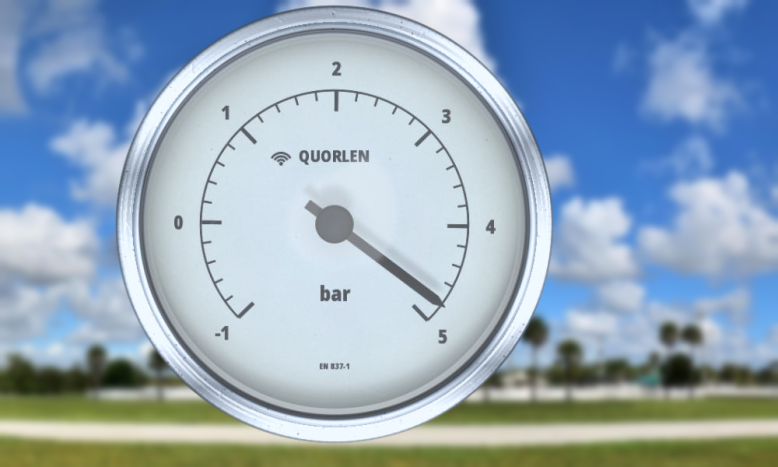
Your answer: 4.8bar
